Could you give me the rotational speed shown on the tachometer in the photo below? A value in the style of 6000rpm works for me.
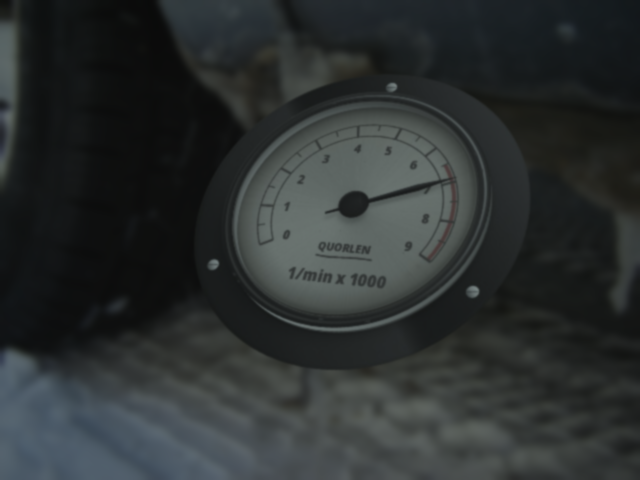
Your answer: 7000rpm
